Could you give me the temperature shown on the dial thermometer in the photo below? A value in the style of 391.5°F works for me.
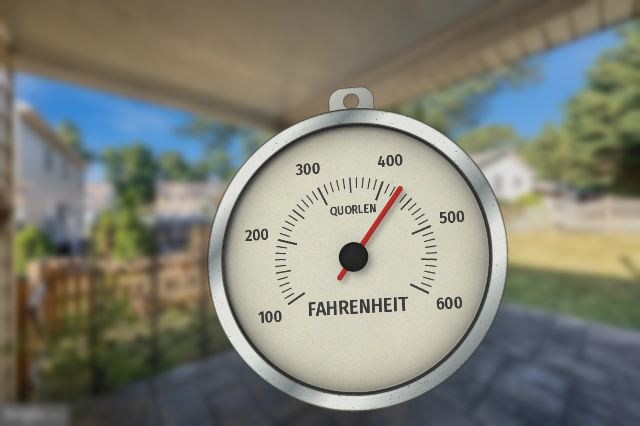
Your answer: 430°F
